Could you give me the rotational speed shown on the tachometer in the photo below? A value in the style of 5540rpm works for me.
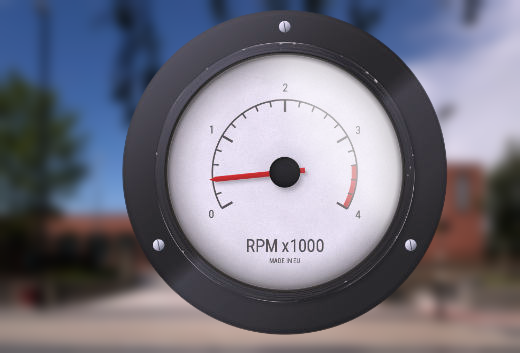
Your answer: 400rpm
